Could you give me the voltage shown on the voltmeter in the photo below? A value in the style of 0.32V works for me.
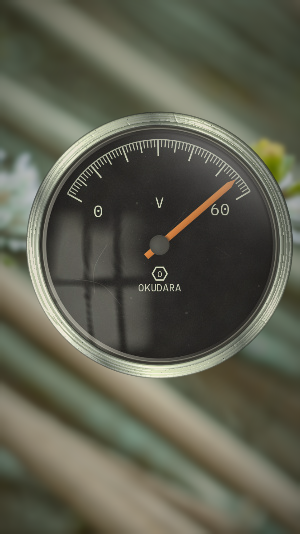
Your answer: 55V
